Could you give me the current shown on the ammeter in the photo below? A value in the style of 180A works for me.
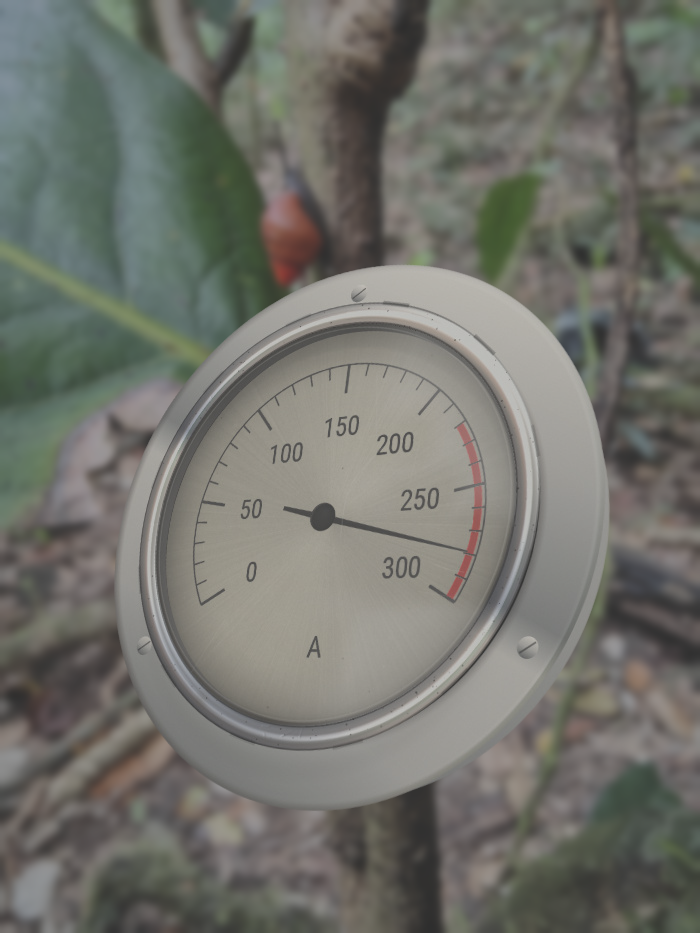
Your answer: 280A
